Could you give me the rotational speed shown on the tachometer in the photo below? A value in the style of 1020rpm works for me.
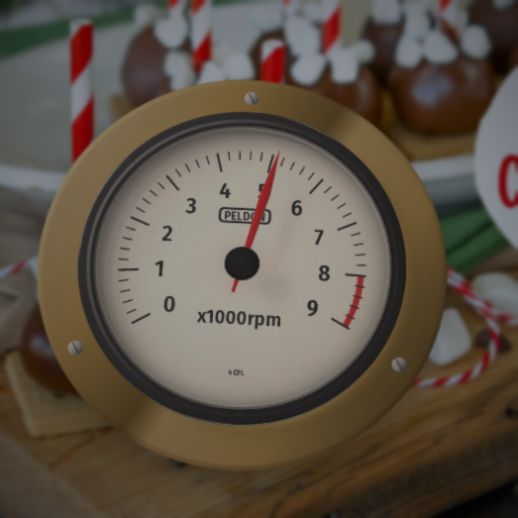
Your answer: 5100rpm
